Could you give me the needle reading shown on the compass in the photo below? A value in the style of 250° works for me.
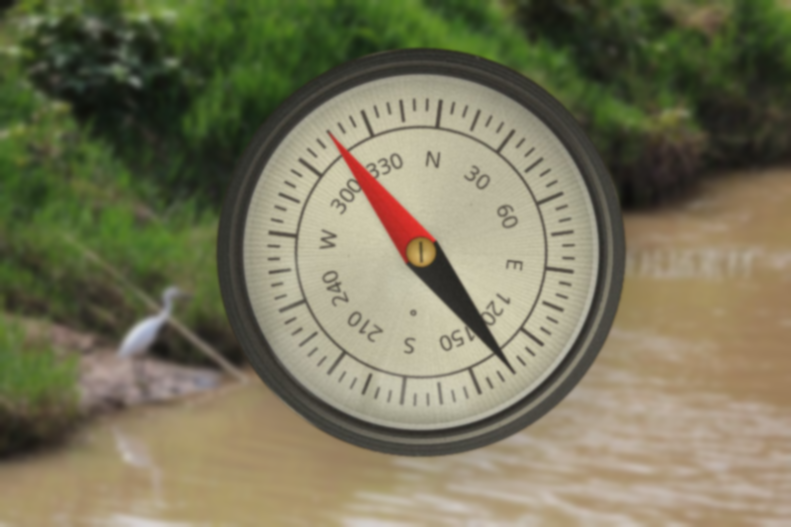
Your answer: 315°
